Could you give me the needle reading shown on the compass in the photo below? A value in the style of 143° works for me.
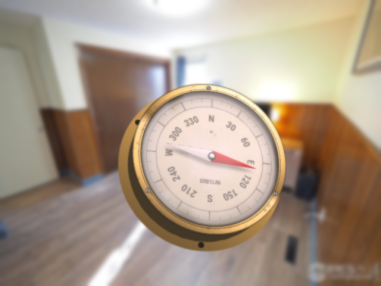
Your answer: 100°
